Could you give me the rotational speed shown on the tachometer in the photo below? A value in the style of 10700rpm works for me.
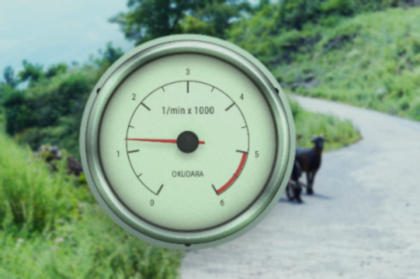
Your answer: 1250rpm
